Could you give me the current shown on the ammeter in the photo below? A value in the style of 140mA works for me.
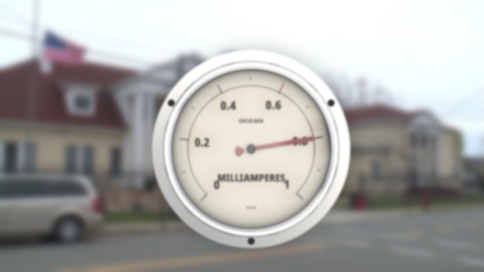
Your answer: 0.8mA
